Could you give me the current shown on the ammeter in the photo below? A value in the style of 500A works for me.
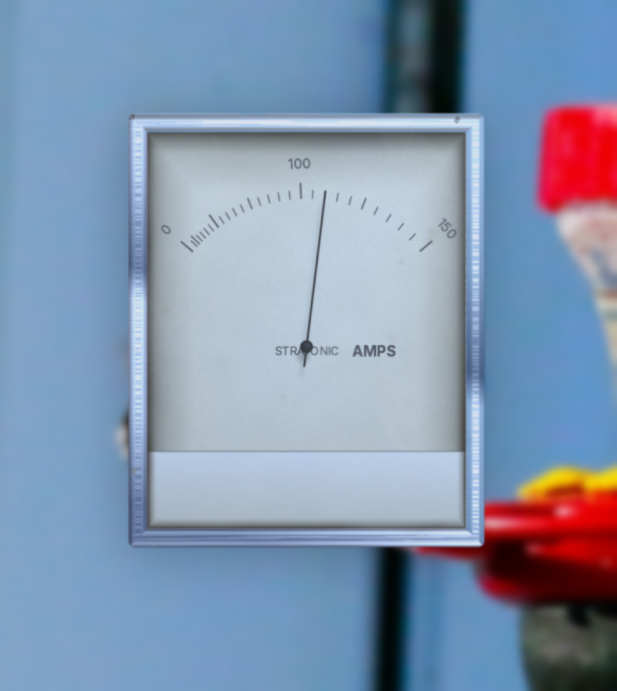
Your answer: 110A
